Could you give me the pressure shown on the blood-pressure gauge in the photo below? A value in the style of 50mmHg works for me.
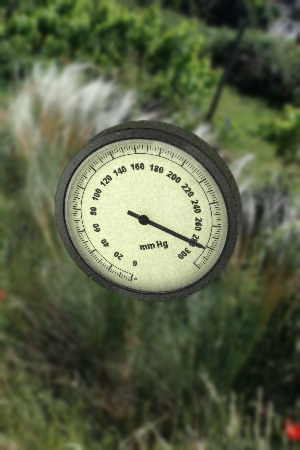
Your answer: 280mmHg
